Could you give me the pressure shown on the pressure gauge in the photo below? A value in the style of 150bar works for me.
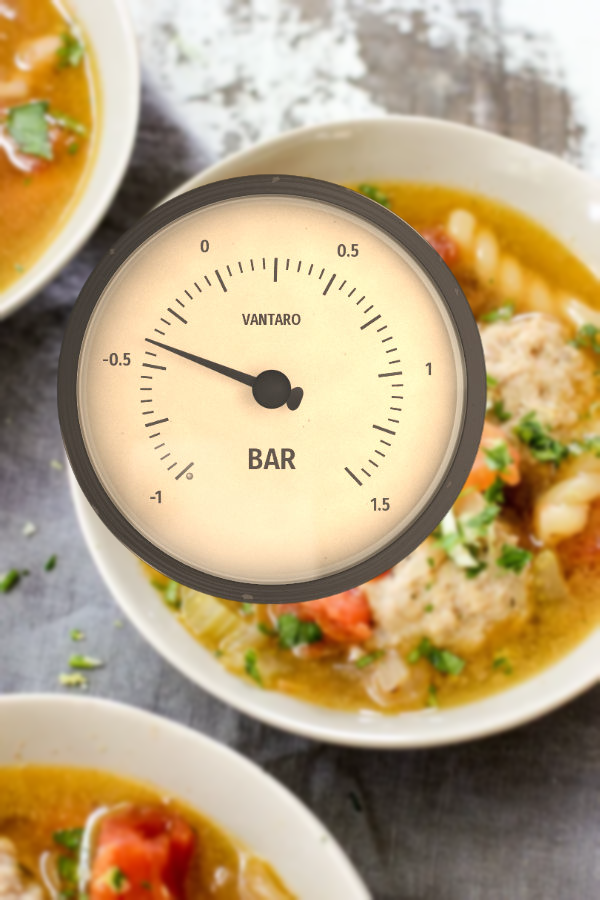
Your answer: -0.4bar
